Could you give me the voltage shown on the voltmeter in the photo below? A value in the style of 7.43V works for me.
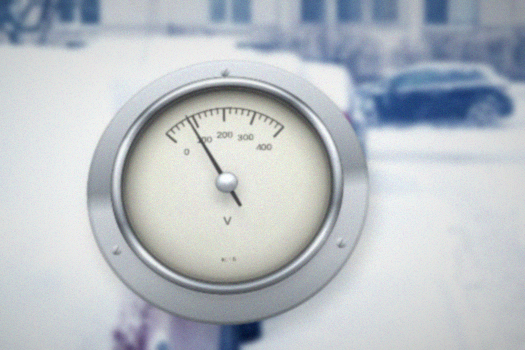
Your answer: 80V
